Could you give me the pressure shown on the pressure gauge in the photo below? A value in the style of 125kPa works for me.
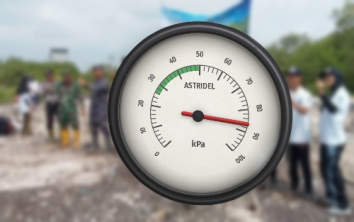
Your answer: 86kPa
